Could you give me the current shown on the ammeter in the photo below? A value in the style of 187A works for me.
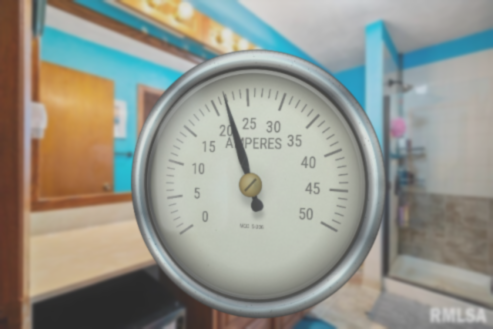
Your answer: 22A
